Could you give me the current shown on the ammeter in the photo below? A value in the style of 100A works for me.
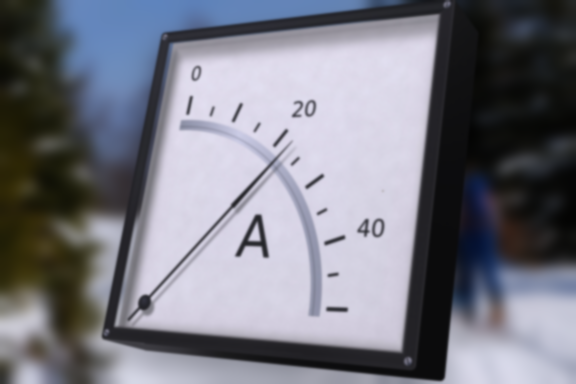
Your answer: 22.5A
